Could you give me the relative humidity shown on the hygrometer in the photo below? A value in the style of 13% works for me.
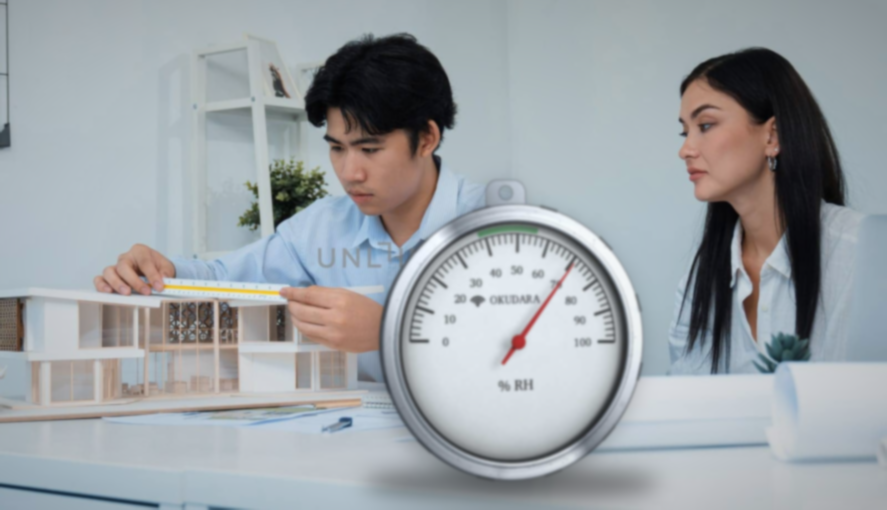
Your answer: 70%
